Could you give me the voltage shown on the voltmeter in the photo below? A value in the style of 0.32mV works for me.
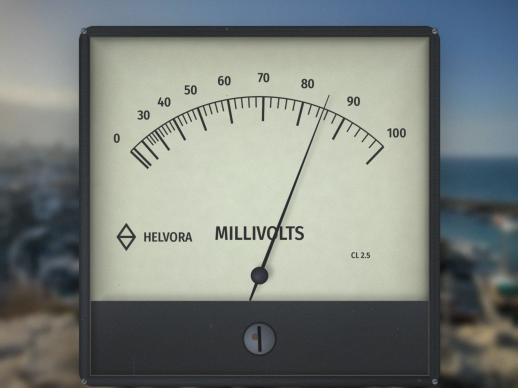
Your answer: 85mV
